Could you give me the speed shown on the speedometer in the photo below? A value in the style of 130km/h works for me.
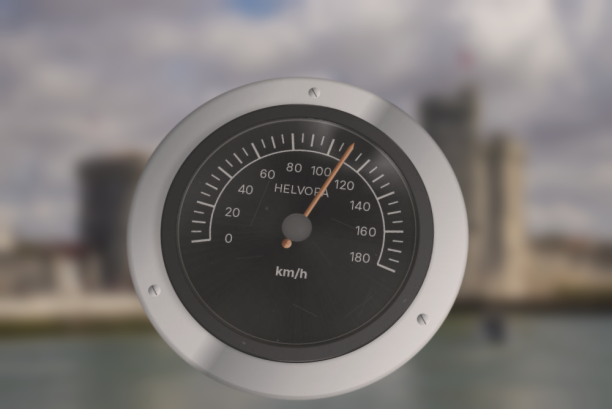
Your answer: 110km/h
